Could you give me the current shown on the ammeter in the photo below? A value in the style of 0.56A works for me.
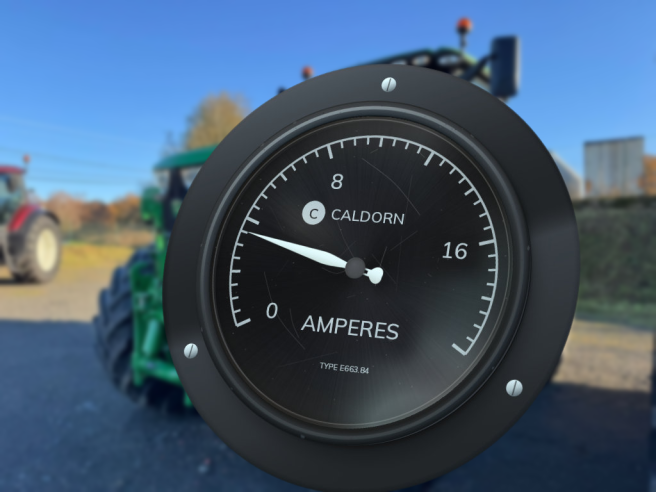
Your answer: 3.5A
